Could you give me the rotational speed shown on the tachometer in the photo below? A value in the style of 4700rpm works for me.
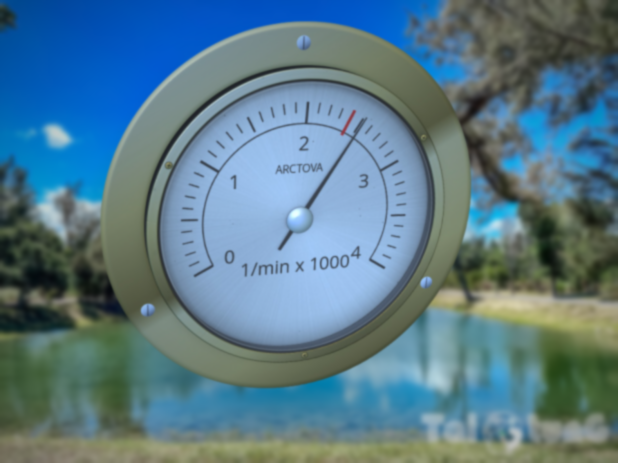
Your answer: 2500rpm
